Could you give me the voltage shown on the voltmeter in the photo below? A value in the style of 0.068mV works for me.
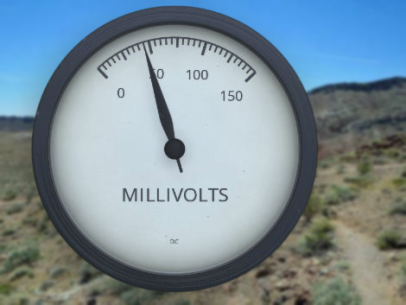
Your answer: 45mV
